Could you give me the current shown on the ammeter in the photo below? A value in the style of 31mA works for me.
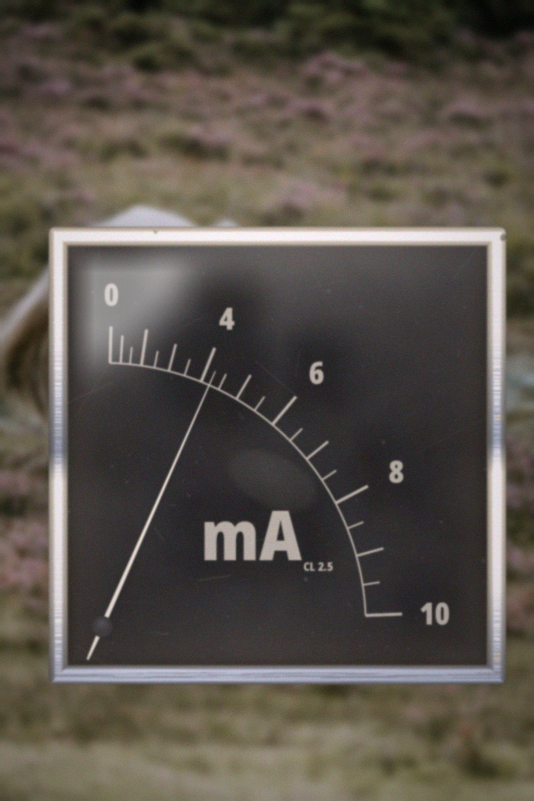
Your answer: 4.25mA
